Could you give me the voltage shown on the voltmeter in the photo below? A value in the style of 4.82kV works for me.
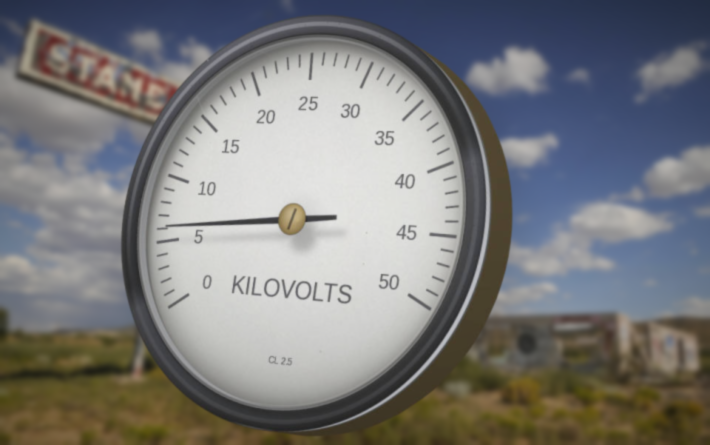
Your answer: 6kV
